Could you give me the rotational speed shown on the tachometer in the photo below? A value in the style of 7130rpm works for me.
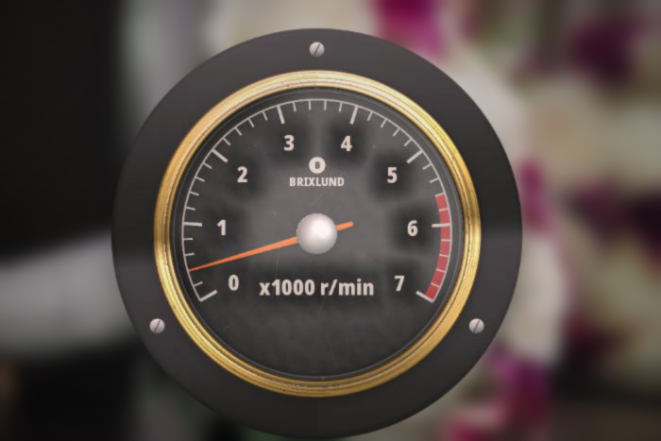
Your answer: 400rpm
